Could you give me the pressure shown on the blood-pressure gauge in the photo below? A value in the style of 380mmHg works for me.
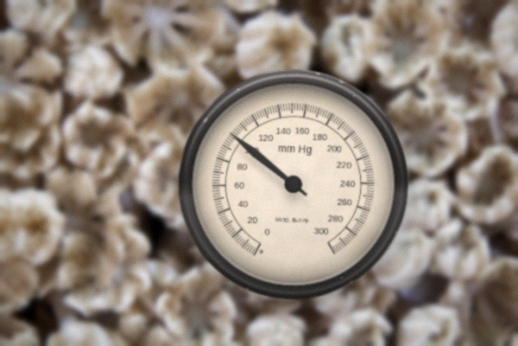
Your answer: 100mmHg
